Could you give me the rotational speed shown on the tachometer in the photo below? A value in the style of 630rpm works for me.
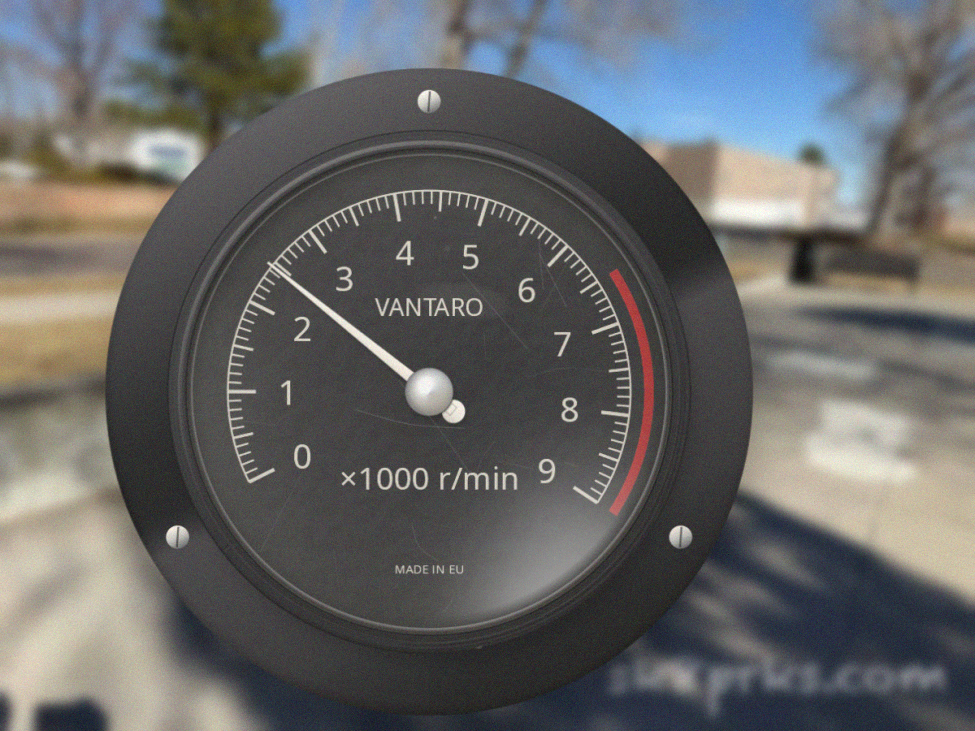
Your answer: 2450rpm
